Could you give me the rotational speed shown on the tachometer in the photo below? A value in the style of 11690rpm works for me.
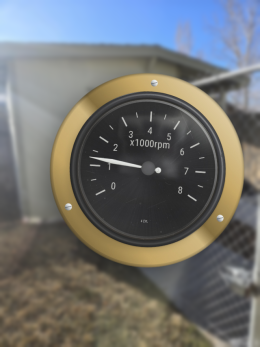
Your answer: 1250rpm
